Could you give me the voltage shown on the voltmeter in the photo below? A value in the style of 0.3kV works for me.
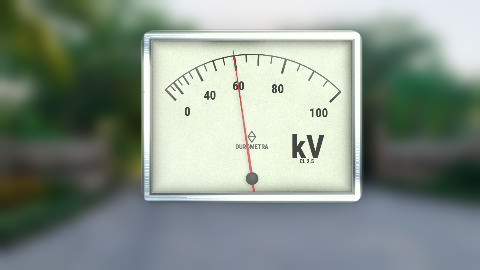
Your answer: 60kV
